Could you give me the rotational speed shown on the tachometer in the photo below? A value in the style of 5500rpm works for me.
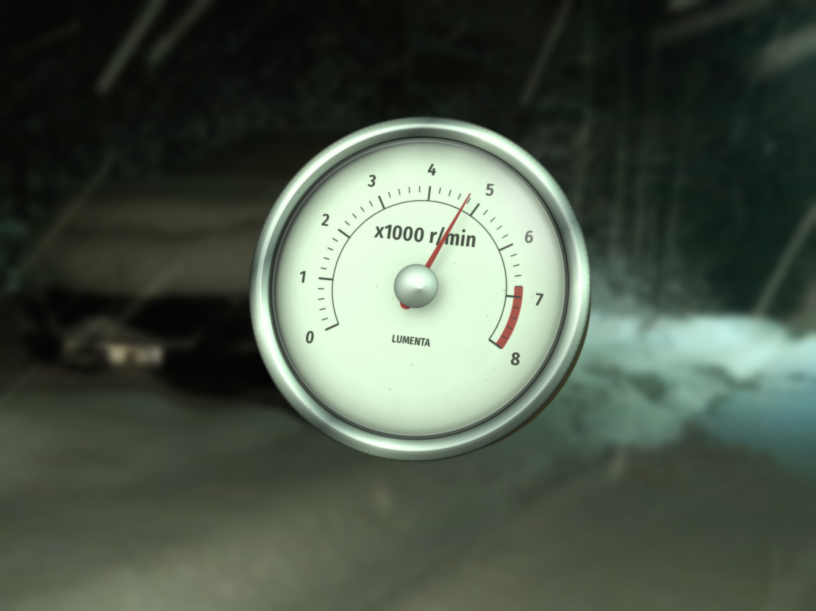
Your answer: 4800rpm
